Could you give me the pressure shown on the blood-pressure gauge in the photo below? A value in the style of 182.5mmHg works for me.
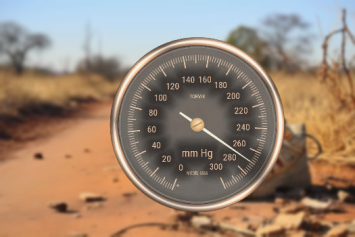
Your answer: 270mmHg
